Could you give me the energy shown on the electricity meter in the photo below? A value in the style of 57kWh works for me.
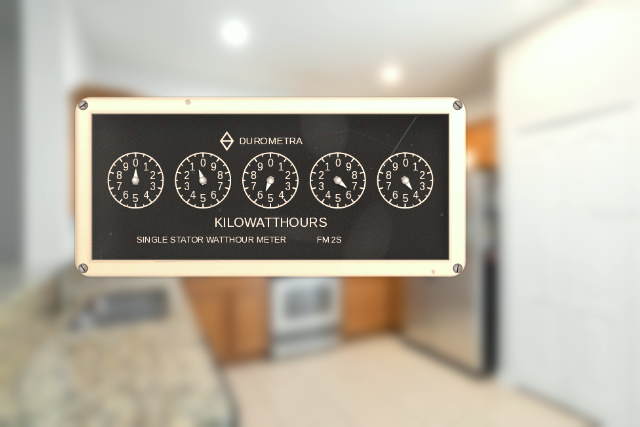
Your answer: 564kWh
